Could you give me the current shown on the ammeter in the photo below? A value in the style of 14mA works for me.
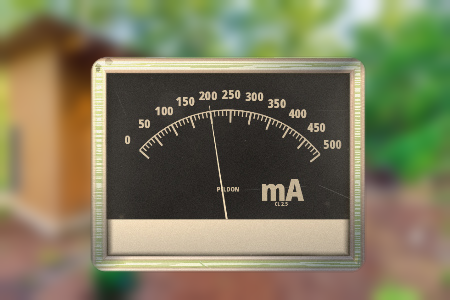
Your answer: 200mA
